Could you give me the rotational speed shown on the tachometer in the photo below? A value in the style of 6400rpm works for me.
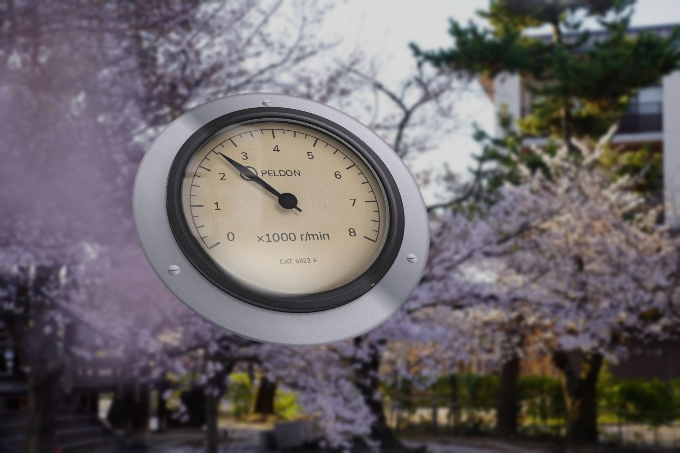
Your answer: 2500rpm
